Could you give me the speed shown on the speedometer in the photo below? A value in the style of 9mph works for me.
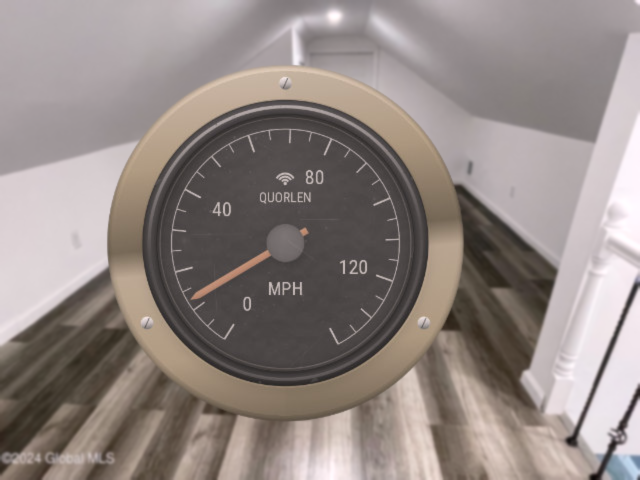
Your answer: 12.5mph
